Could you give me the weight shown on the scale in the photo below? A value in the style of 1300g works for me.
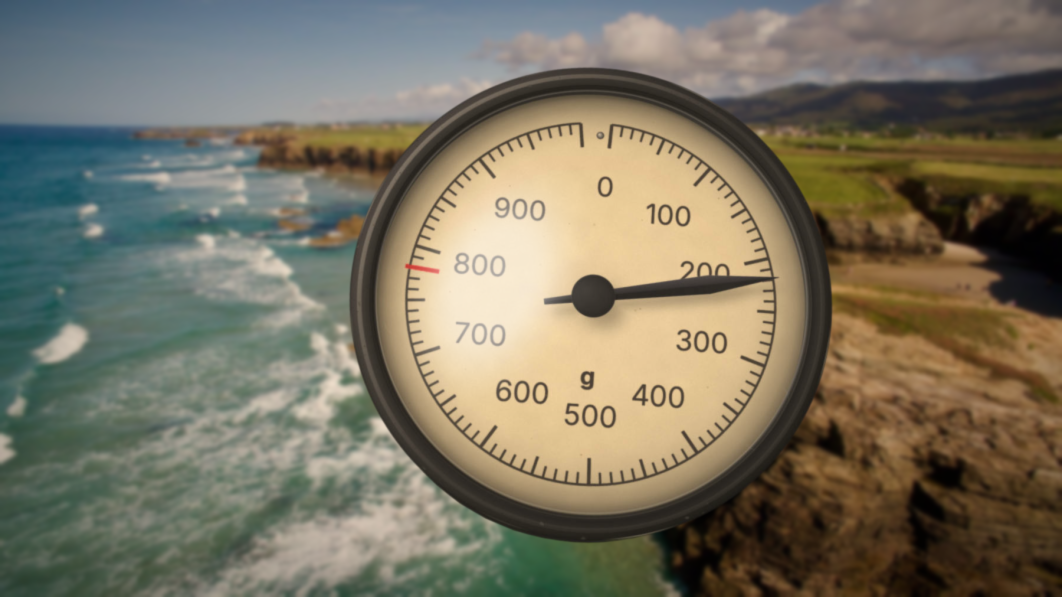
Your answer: 220g
